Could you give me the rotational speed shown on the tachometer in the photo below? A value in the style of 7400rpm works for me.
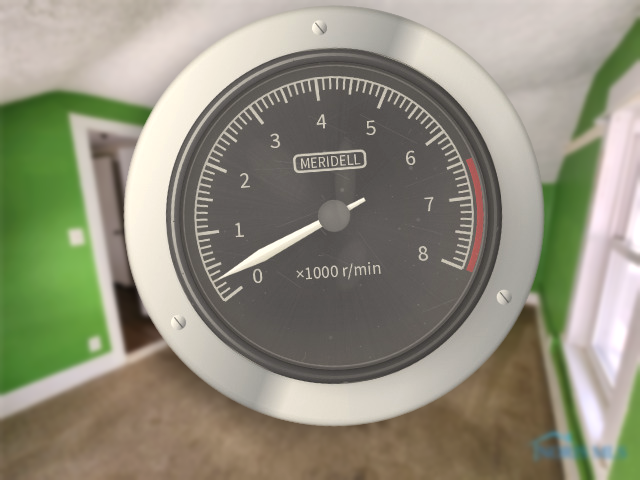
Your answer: 300rpm
